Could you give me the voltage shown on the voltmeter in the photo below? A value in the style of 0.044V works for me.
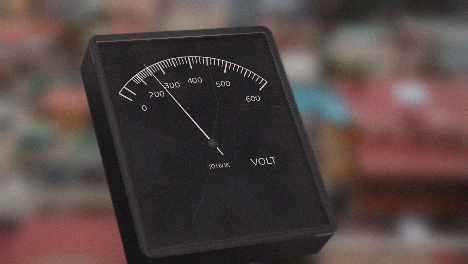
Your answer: 250V
